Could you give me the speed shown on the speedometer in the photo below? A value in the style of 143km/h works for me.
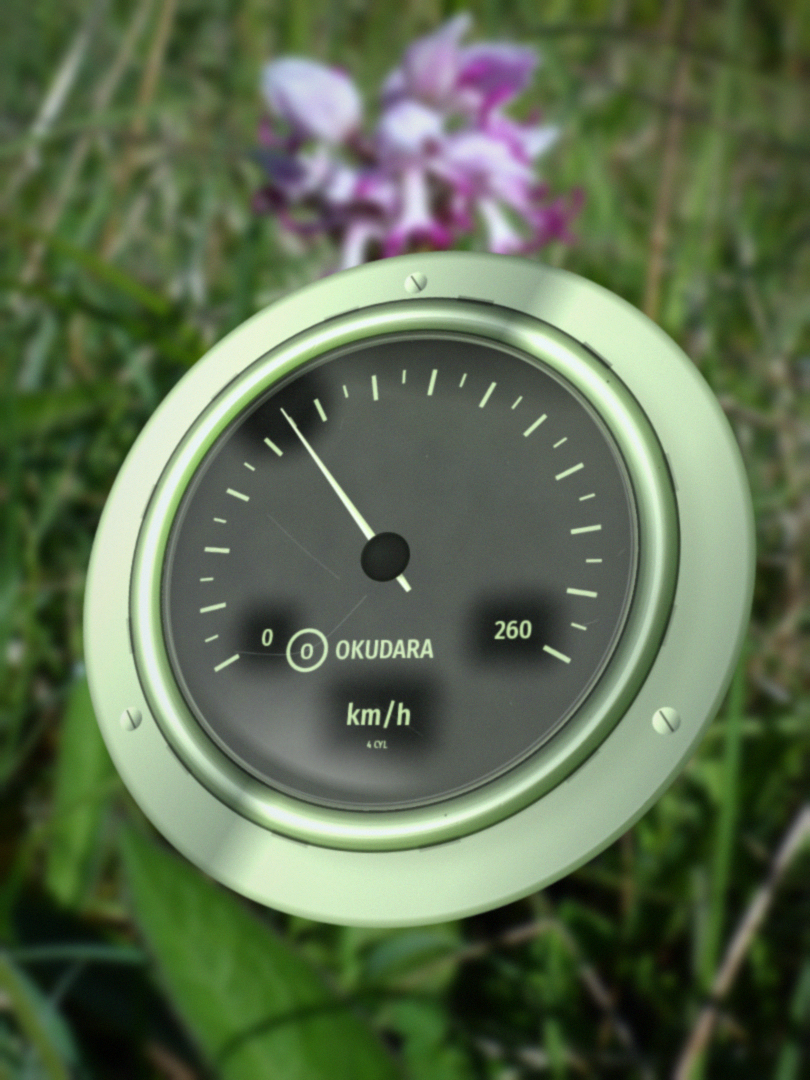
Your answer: 90km/h
